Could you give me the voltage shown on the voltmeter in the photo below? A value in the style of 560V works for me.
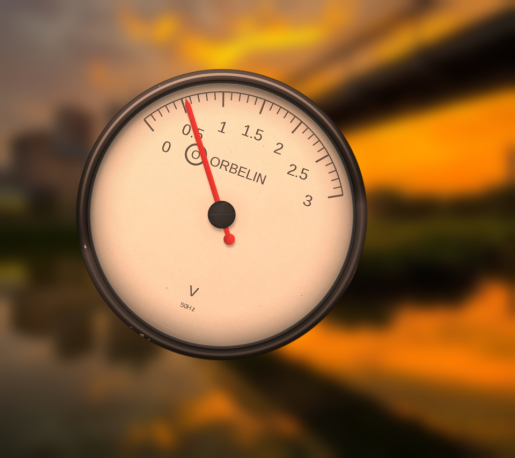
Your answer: 0.55V
